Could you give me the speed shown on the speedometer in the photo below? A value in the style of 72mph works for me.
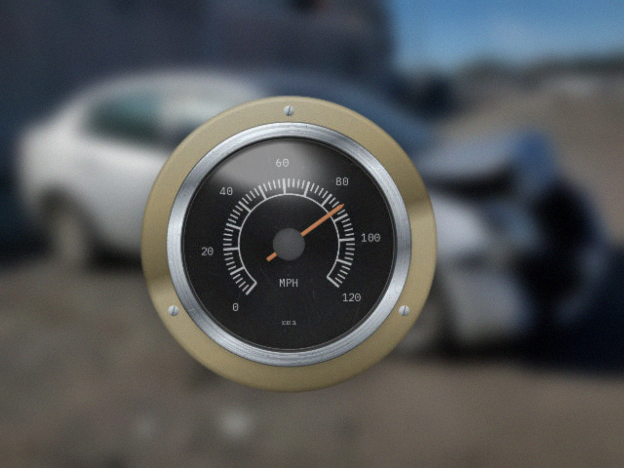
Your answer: 86mph
